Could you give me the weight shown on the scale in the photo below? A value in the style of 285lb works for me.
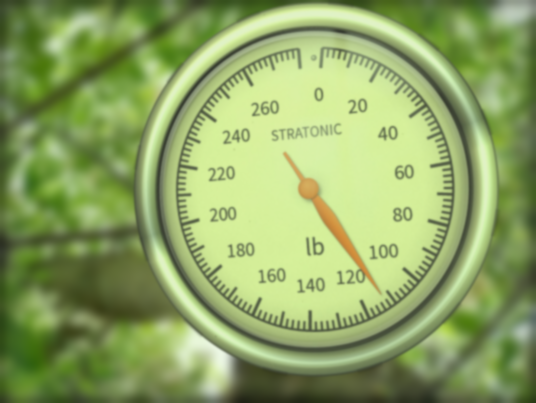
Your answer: 112lb
